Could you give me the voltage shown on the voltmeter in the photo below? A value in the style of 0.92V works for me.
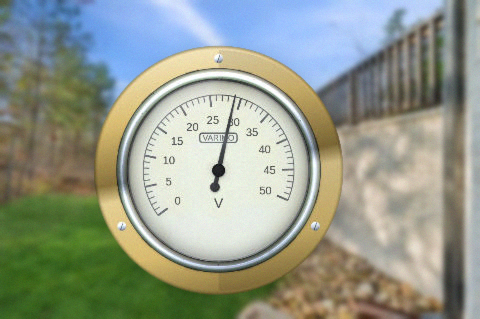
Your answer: 29V
